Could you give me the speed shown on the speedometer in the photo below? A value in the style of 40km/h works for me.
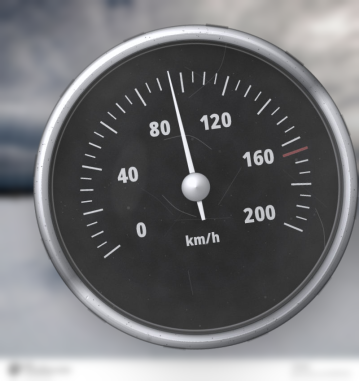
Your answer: 95km/h
